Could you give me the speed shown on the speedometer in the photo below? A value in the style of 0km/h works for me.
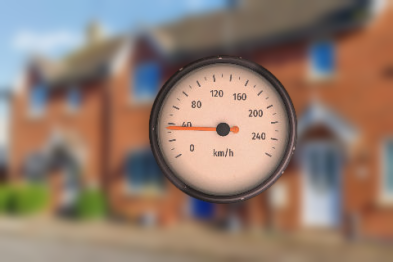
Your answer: 35km/h
